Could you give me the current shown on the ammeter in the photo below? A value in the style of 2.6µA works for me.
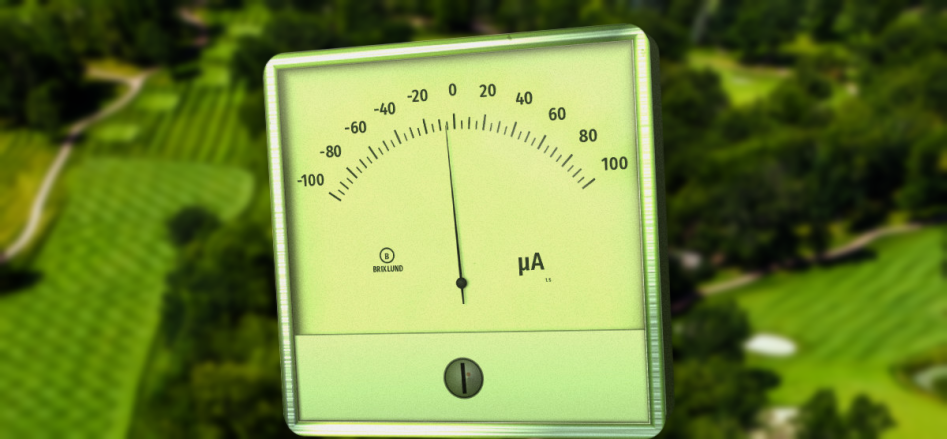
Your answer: -5µA
